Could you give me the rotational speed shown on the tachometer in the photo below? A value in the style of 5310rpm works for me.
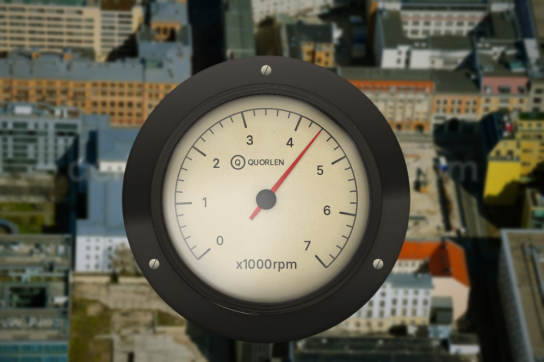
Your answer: 4400rpm
